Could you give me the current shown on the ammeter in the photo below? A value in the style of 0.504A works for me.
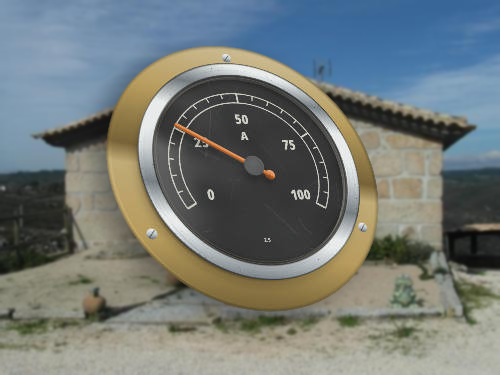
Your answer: 25A
